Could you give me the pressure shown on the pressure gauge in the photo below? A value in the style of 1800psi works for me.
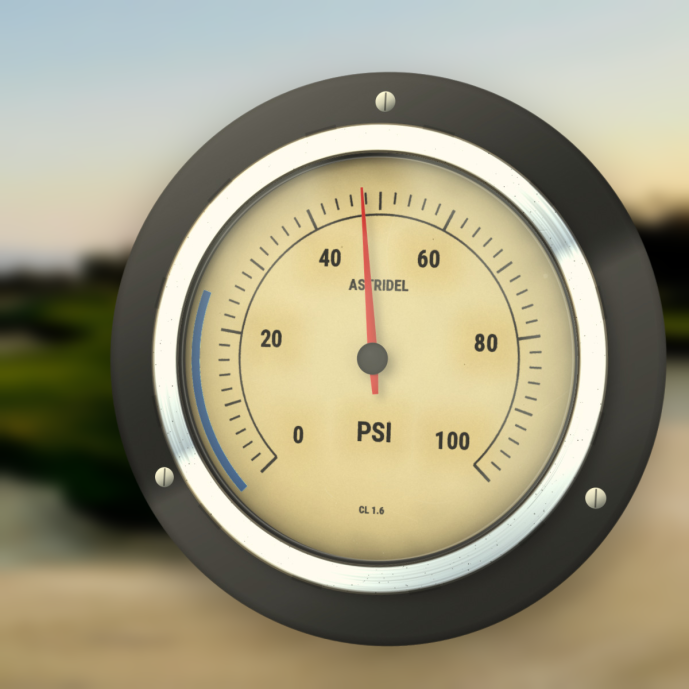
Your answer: 48psi
